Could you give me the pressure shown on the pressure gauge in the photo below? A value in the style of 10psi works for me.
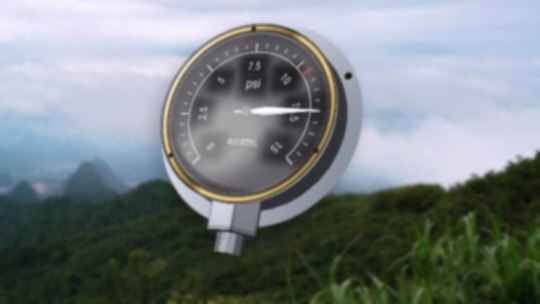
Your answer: 12.5psi
